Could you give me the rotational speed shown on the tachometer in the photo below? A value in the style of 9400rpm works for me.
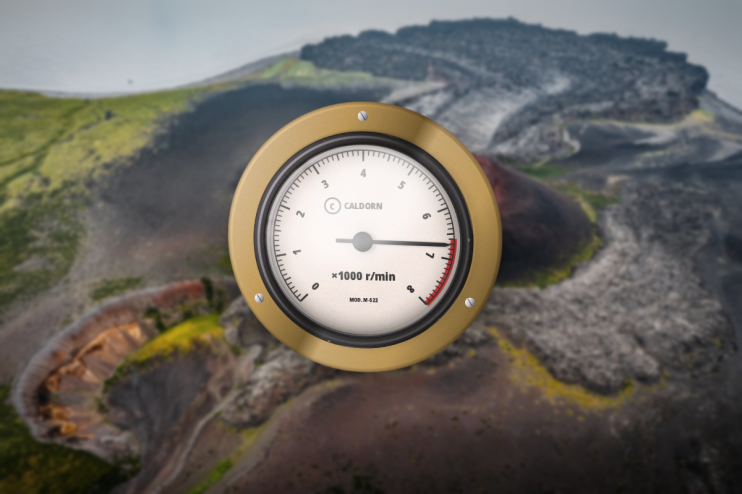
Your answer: 6700rpm
